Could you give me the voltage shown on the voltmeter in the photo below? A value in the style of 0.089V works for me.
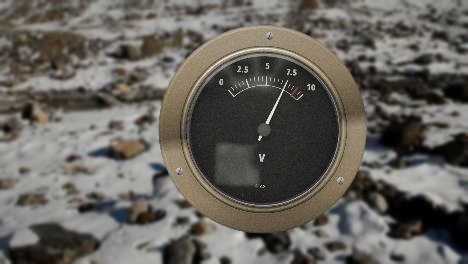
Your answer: 7.5V
